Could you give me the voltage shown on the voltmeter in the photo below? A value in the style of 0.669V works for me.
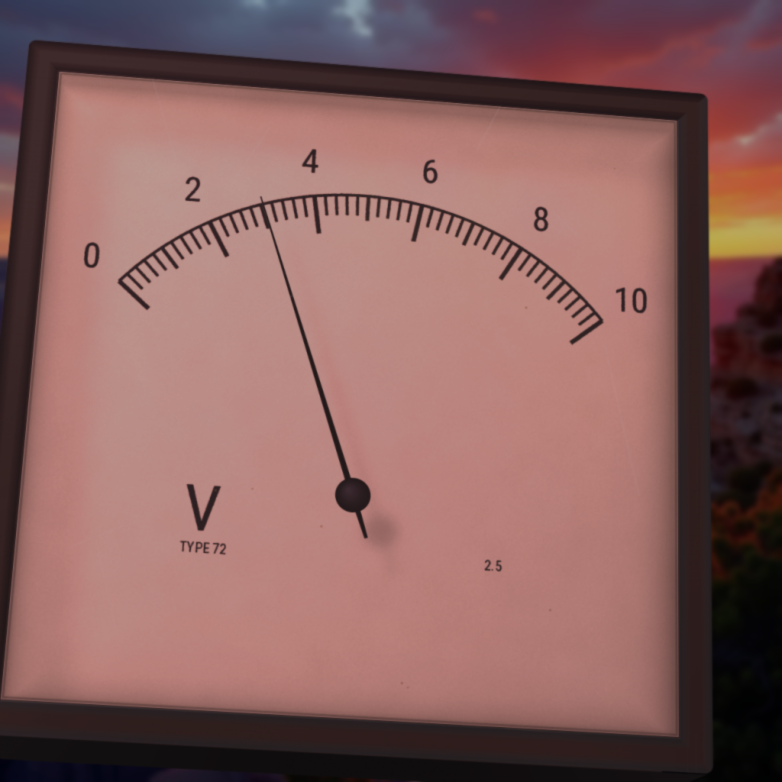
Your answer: 3V
